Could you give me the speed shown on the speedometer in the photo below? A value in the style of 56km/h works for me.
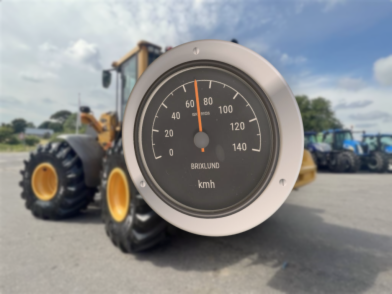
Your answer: 70km/h
